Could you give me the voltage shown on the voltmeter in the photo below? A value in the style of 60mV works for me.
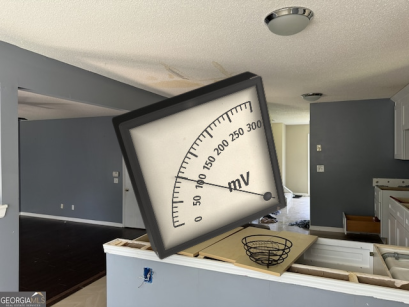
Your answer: 100mV
